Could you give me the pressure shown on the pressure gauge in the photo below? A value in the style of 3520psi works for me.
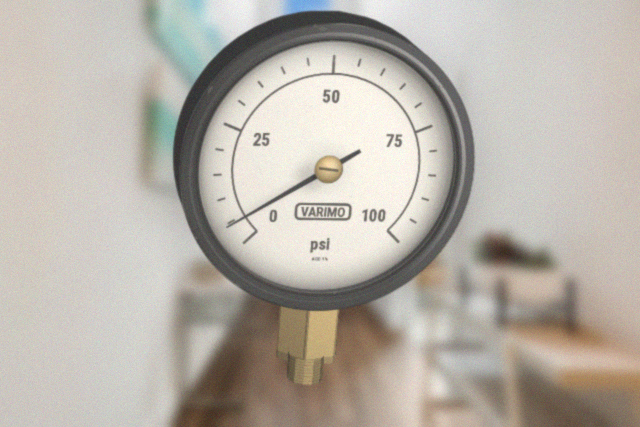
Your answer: 5psi
